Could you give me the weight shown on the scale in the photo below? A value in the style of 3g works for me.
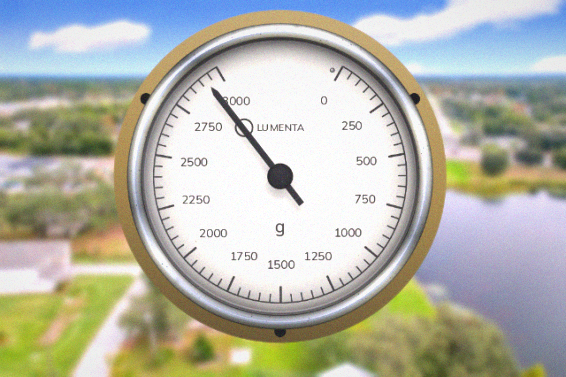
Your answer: 2925g
